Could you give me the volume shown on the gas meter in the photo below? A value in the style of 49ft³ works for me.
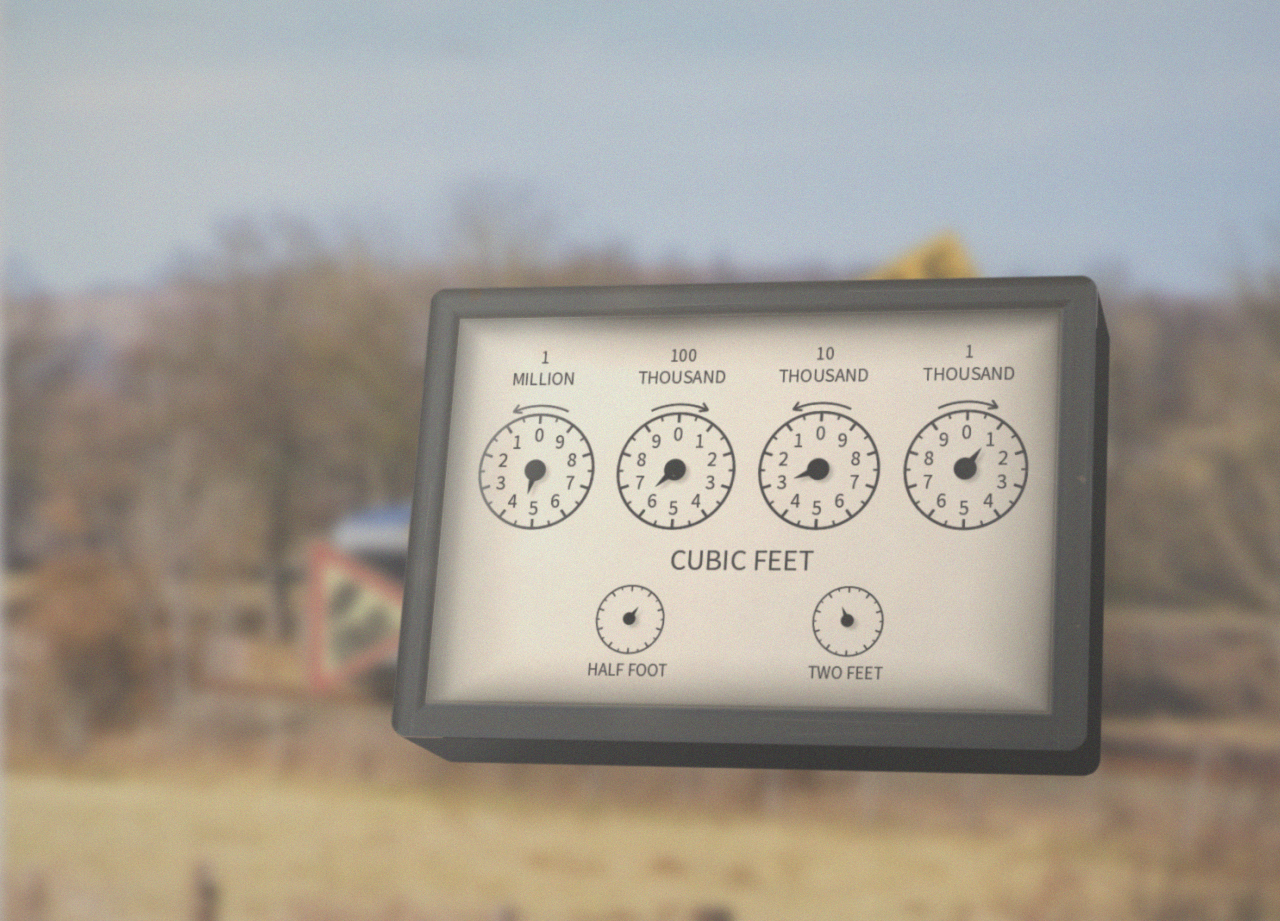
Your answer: 463100ft³
